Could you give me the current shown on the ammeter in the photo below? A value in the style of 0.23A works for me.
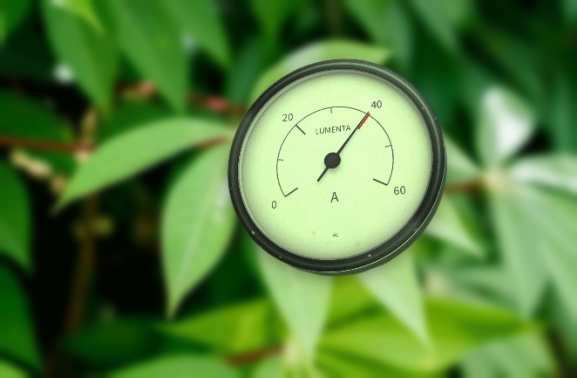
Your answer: 40A
